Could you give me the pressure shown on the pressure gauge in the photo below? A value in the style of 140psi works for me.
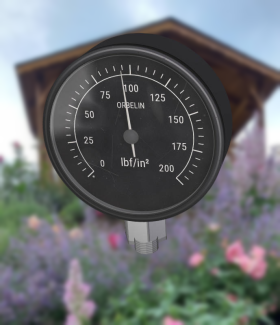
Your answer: 95psi
